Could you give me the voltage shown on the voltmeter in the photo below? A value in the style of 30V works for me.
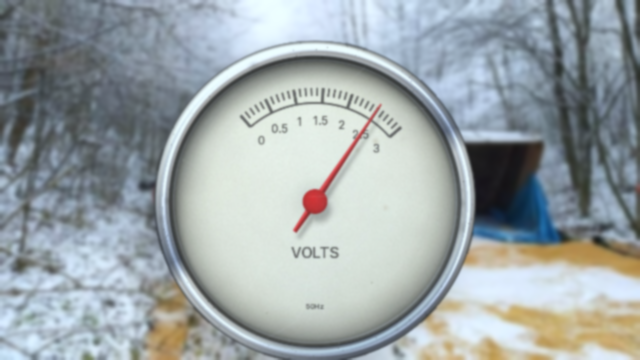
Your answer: 2.5V
